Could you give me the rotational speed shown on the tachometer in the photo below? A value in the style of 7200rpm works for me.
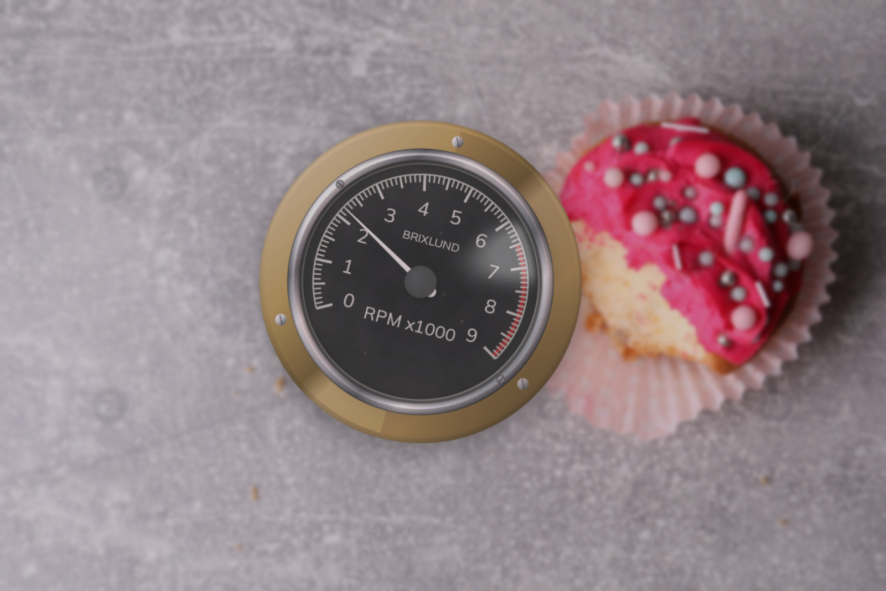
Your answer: 2200rpm
